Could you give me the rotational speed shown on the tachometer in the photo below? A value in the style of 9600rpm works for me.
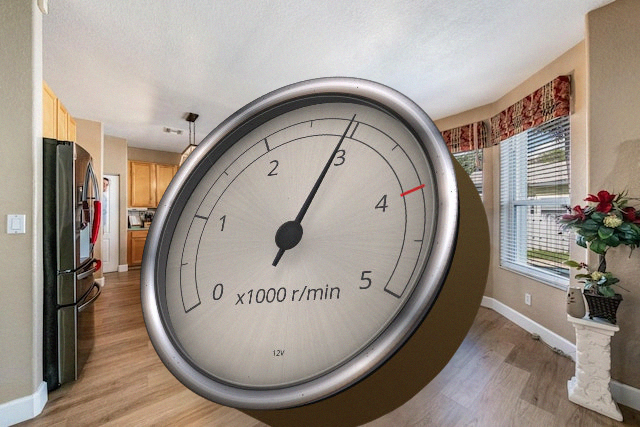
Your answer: 3000rpm
